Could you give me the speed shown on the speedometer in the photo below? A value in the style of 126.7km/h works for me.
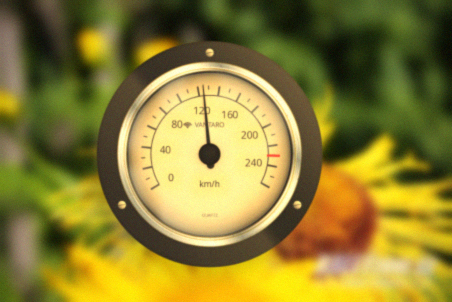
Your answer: 125km/h
